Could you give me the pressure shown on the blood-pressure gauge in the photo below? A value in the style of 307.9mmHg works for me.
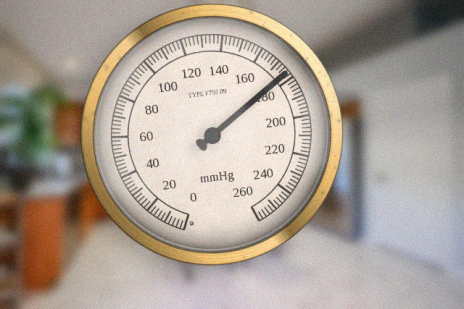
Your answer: 176mmHg
